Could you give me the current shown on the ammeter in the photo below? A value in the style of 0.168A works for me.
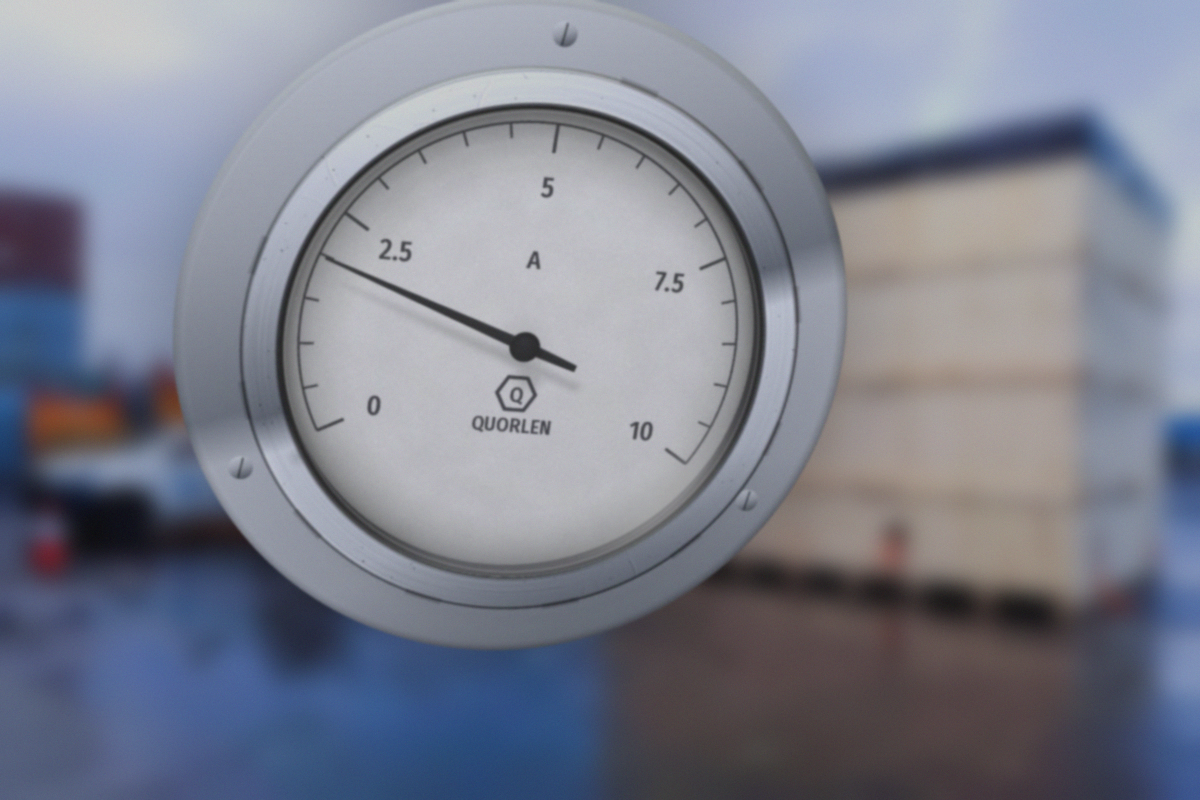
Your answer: 2A
